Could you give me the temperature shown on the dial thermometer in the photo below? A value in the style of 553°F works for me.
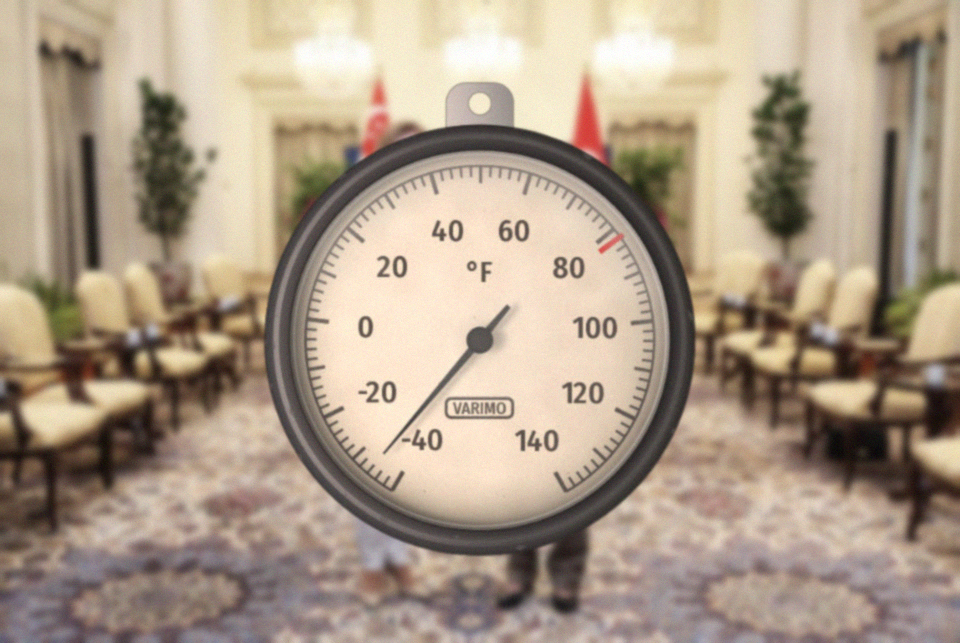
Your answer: -34°F
